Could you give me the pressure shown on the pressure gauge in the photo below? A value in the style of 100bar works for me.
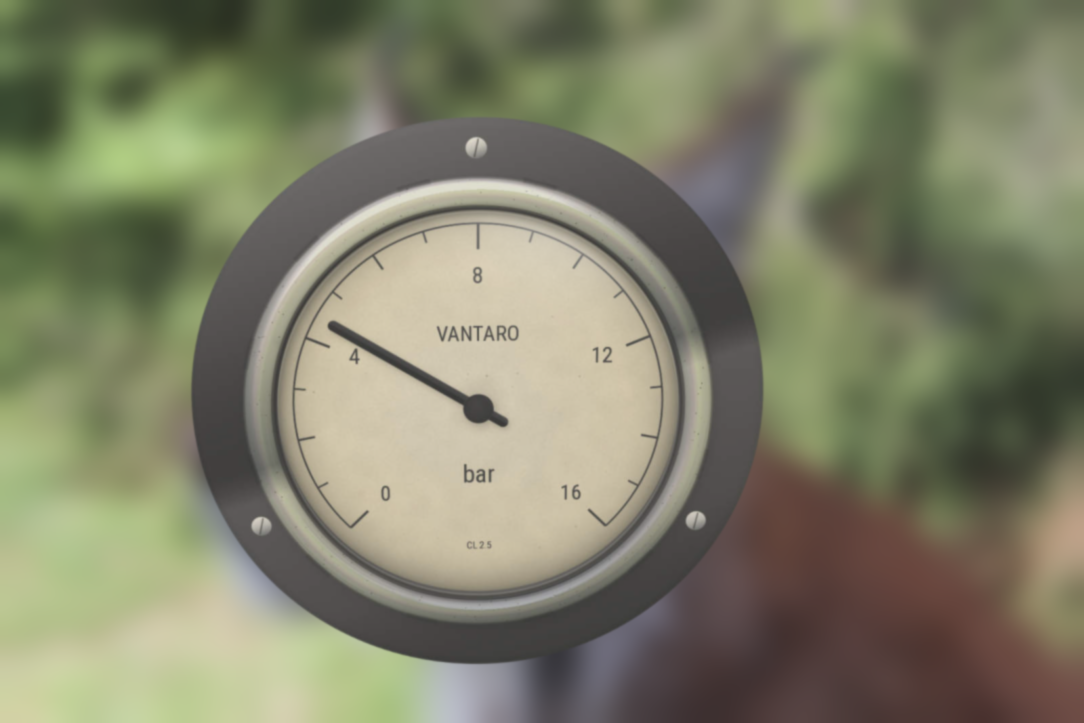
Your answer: 4.5bar
